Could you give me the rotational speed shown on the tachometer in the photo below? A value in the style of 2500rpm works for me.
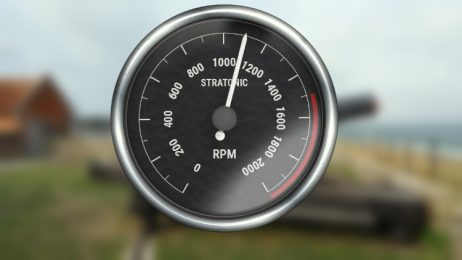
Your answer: 1100rpm
